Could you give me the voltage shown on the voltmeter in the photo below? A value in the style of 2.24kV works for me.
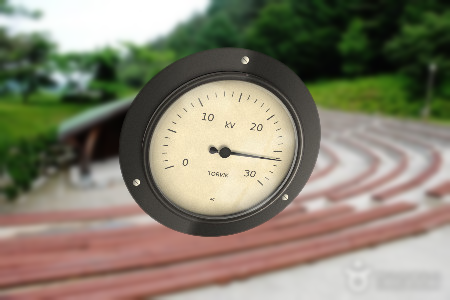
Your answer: 26kV
